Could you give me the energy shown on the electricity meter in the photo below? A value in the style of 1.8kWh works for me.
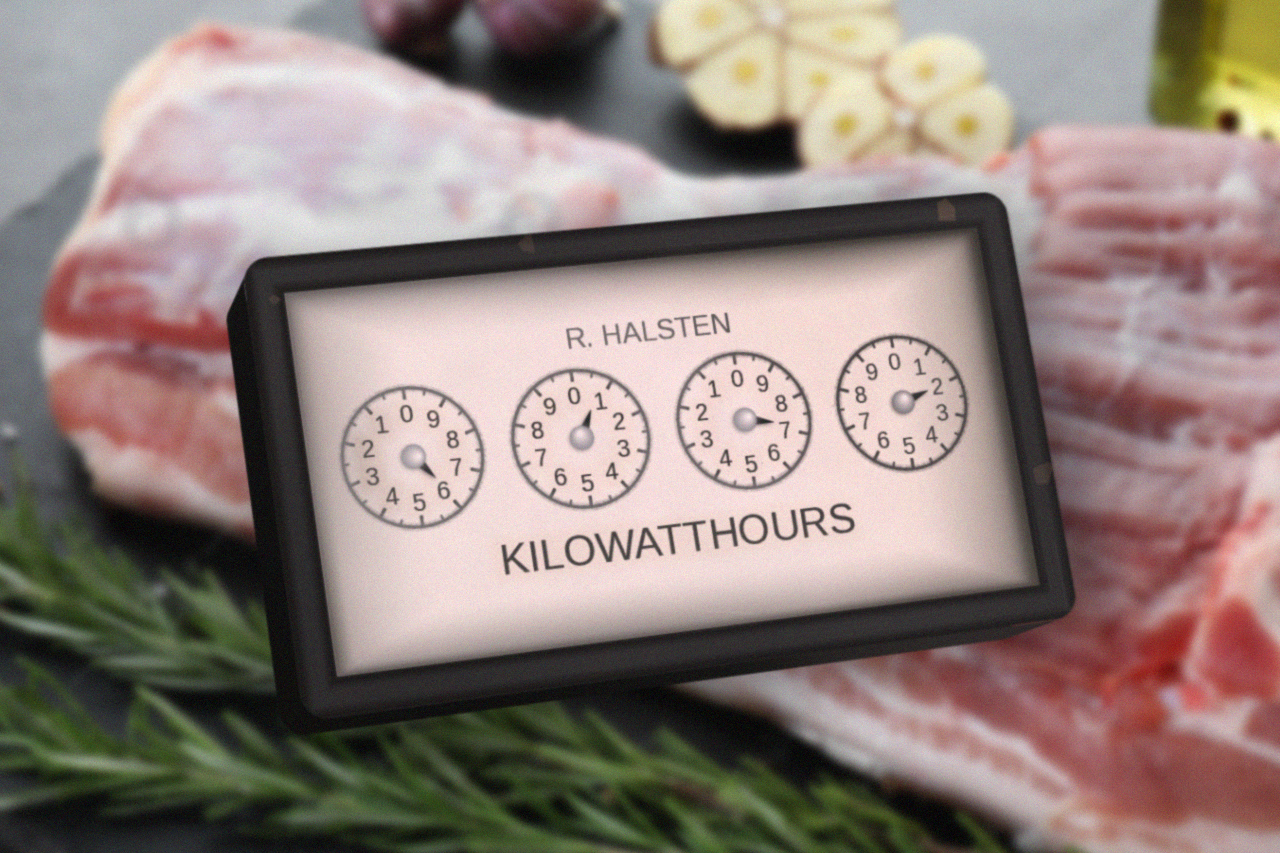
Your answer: 6072kWh
